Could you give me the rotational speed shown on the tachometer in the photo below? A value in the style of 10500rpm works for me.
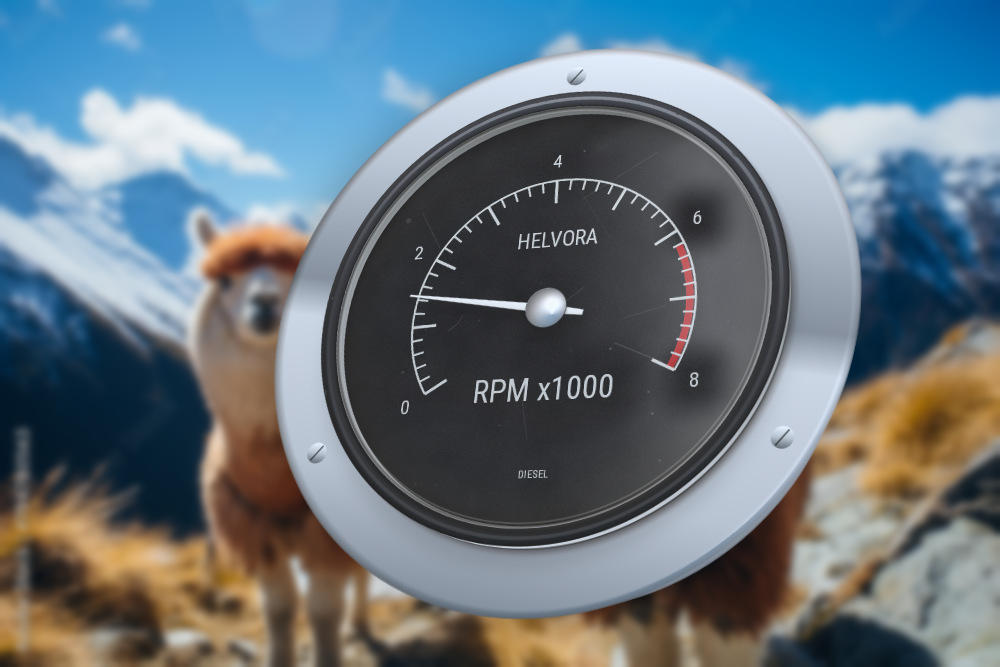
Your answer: 1400rpm
